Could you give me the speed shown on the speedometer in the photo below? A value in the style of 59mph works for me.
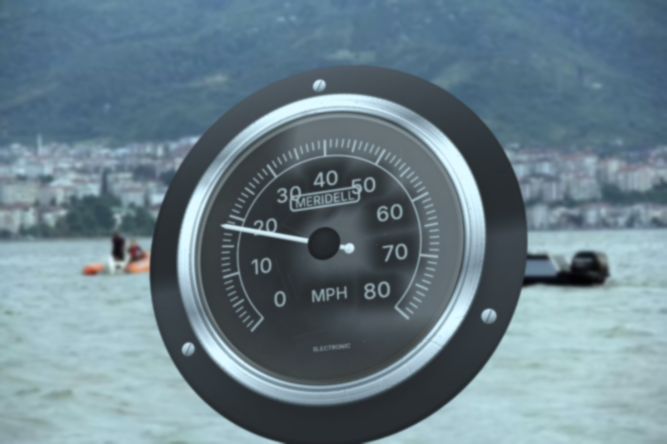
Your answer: 18mph
